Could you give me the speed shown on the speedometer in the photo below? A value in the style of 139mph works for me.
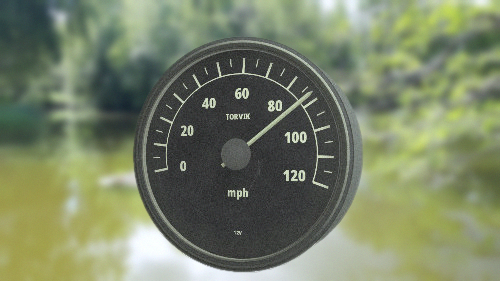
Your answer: 87.5mph
